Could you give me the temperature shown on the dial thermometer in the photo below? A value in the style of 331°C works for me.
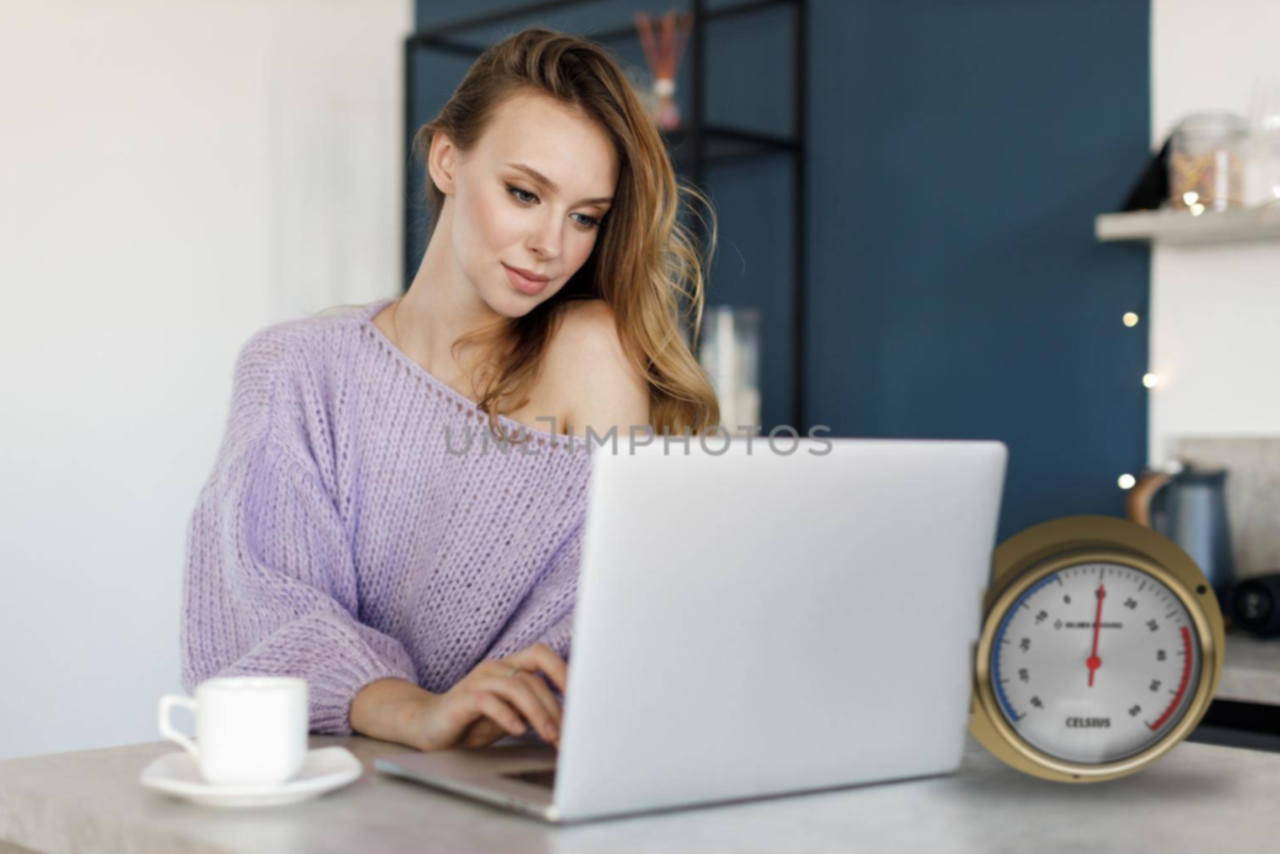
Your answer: 10°C
